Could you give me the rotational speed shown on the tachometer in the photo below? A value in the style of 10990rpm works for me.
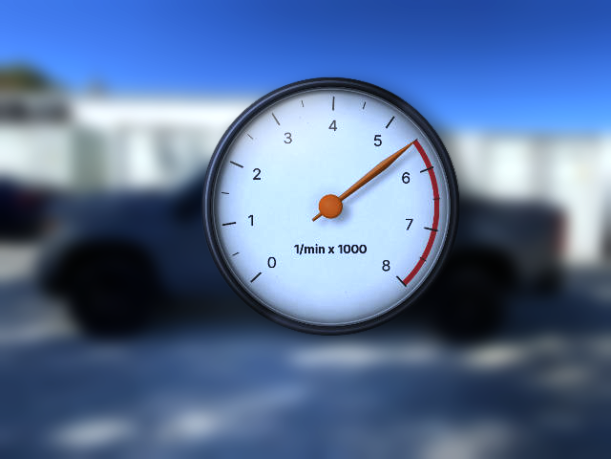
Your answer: 5500rpm
